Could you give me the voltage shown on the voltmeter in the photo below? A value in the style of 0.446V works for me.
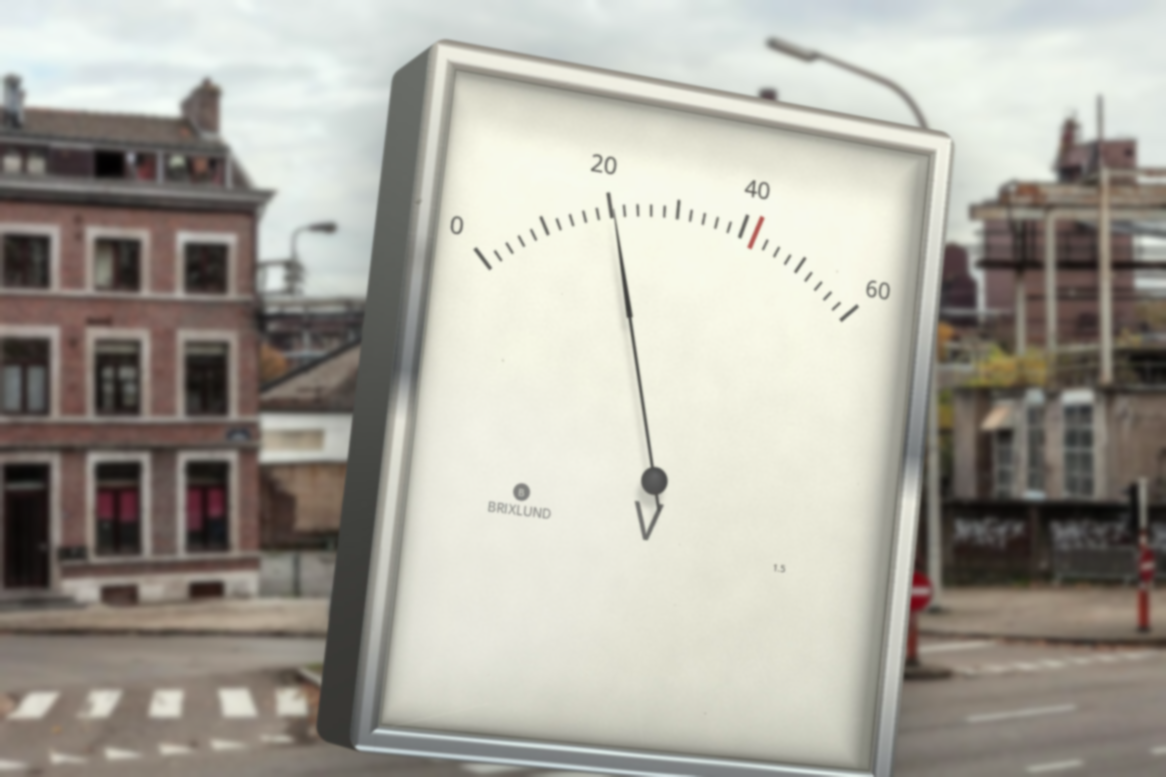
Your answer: 20V
